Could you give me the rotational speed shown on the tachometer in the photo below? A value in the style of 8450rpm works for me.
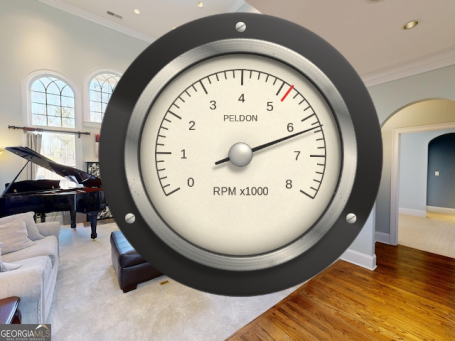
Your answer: 6300rpm
